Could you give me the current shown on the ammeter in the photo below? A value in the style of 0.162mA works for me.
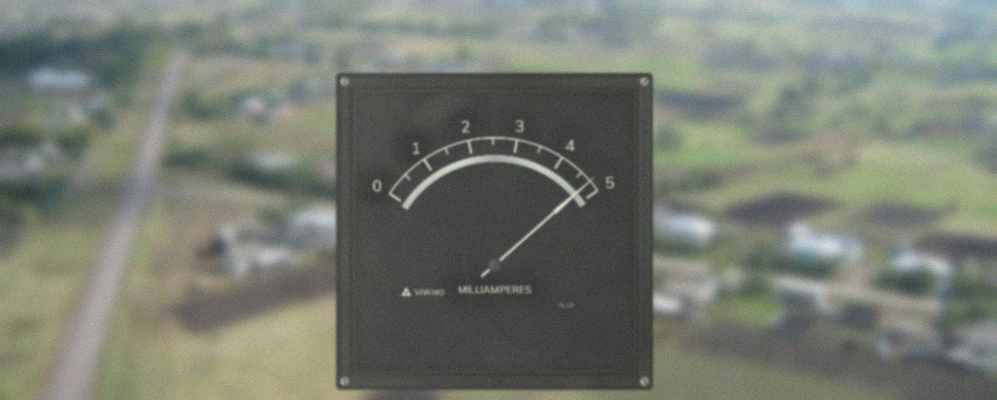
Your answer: 4.75mA
